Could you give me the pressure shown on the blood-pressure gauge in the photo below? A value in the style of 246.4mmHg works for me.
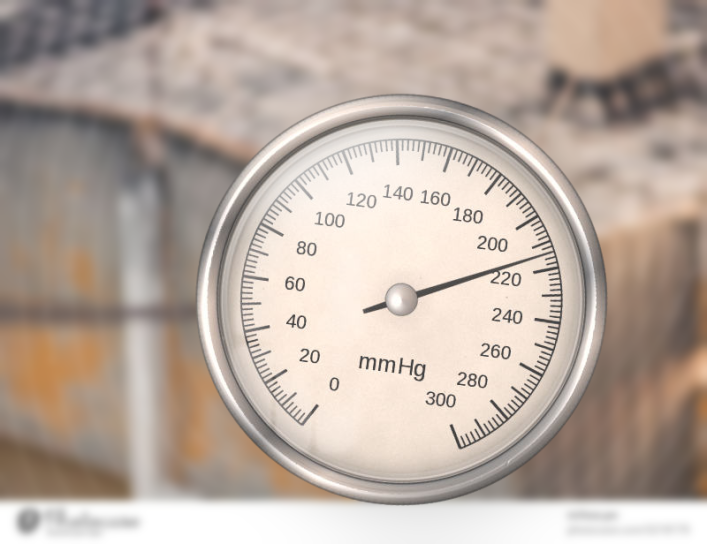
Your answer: 214mmHg
